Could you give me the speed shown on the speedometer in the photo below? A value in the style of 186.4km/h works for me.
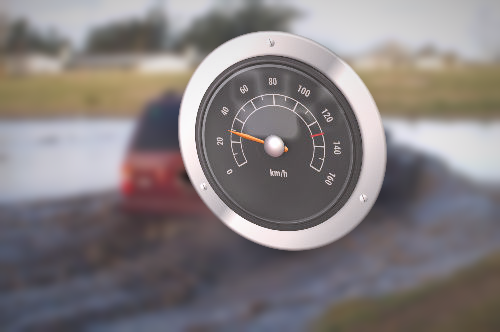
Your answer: 30km/h
